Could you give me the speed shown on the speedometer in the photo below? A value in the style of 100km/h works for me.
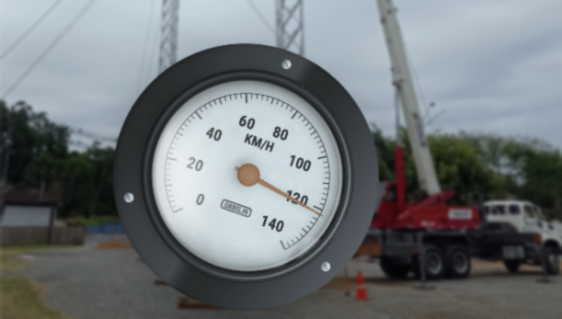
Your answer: 122km/h
